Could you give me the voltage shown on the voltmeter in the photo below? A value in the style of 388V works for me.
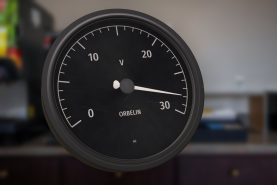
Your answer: 28V
